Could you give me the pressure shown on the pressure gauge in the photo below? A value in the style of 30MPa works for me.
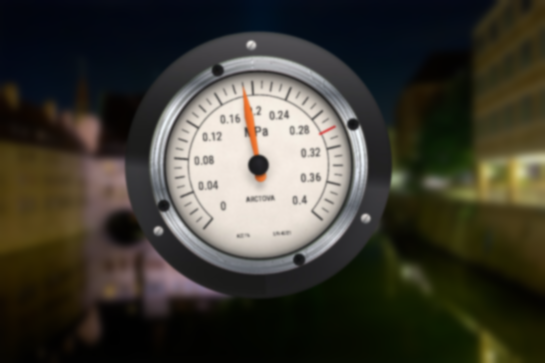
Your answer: 0.19MPa
